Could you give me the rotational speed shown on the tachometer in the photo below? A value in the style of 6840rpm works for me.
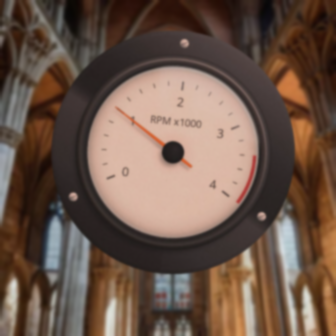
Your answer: 1000rpm
